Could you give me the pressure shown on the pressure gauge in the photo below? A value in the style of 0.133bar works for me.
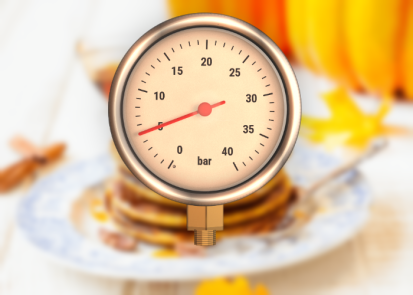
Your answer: 5bar
